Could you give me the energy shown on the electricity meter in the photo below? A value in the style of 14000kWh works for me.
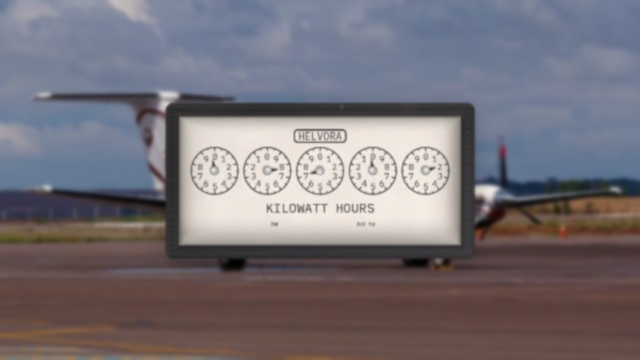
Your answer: 97702kWh
